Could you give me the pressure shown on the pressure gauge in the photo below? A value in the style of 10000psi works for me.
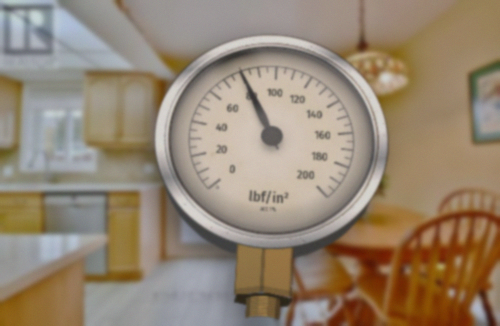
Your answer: 80psi
